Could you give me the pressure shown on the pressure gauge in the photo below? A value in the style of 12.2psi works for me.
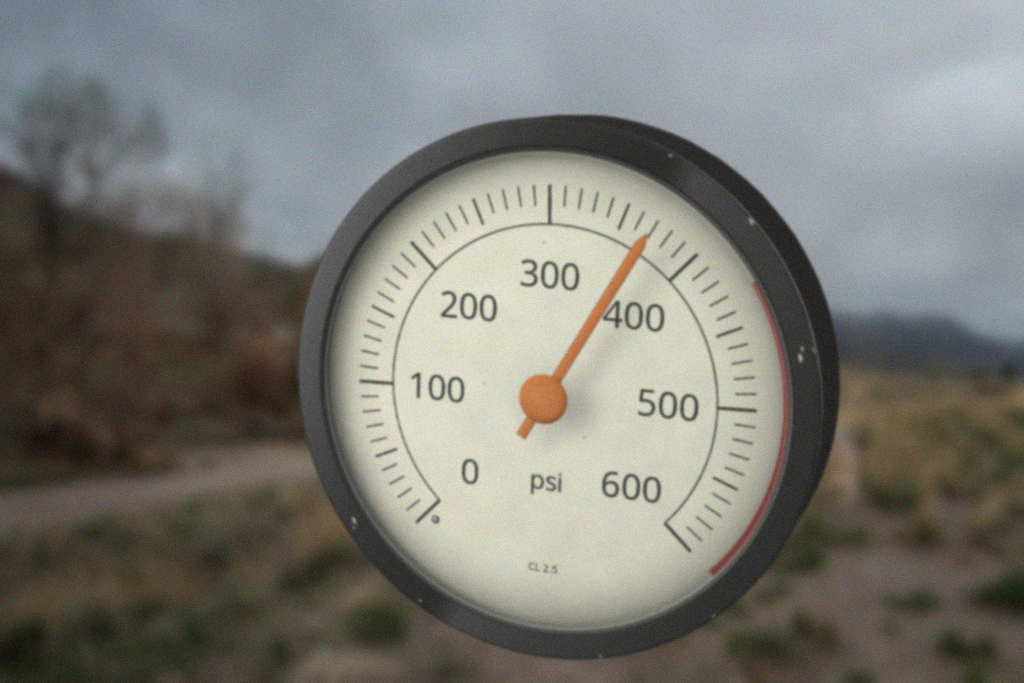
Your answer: 370psi
